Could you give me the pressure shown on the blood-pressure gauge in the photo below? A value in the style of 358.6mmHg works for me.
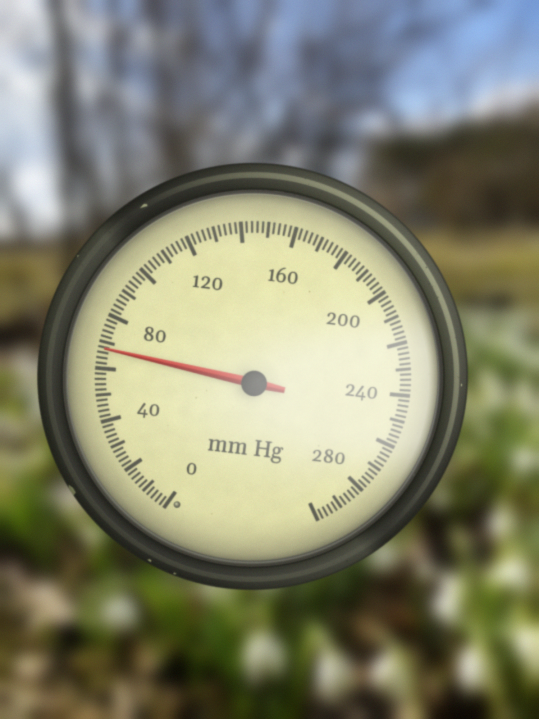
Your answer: 68mmHg
